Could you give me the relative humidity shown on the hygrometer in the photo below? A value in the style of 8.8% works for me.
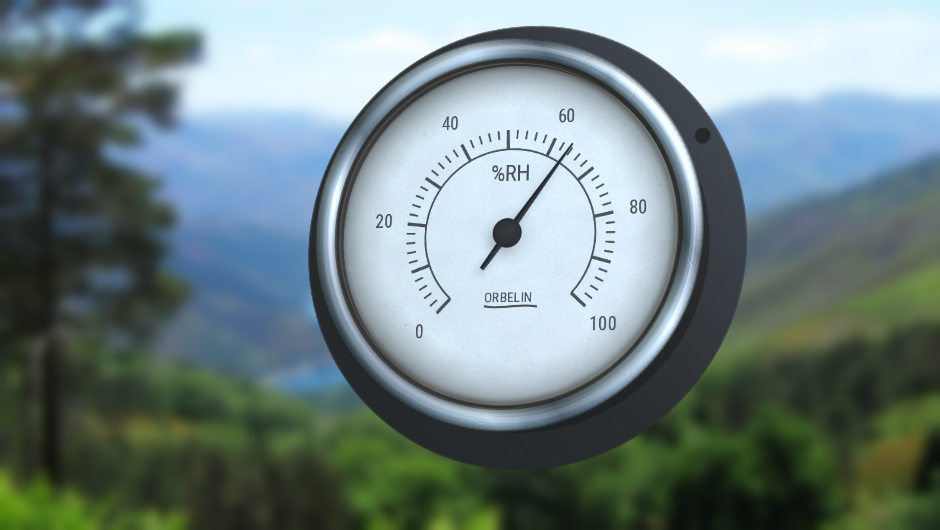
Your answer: 64%
